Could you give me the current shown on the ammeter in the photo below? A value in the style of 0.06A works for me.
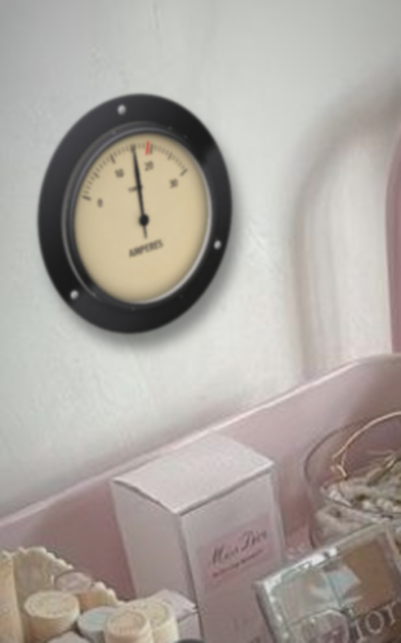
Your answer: 15A
